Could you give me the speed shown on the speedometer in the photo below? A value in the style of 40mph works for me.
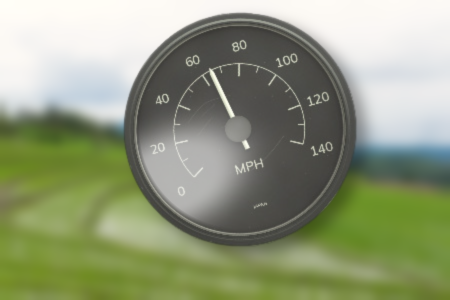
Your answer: 65mph
